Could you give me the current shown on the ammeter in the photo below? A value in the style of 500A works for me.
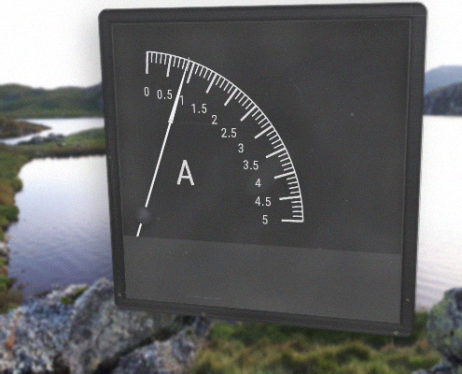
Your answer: 0.9A
